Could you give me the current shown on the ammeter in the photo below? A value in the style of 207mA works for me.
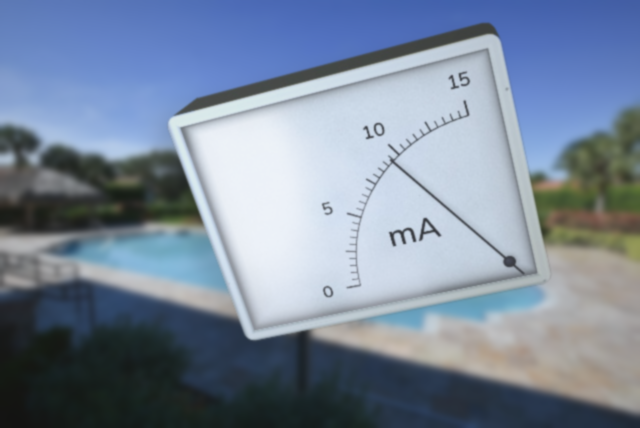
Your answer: 9.5mA
